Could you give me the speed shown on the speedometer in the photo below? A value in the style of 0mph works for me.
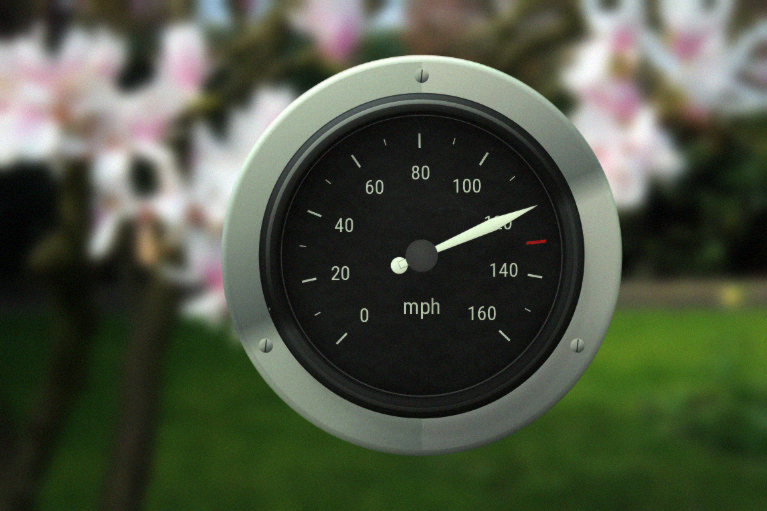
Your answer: 120mph
